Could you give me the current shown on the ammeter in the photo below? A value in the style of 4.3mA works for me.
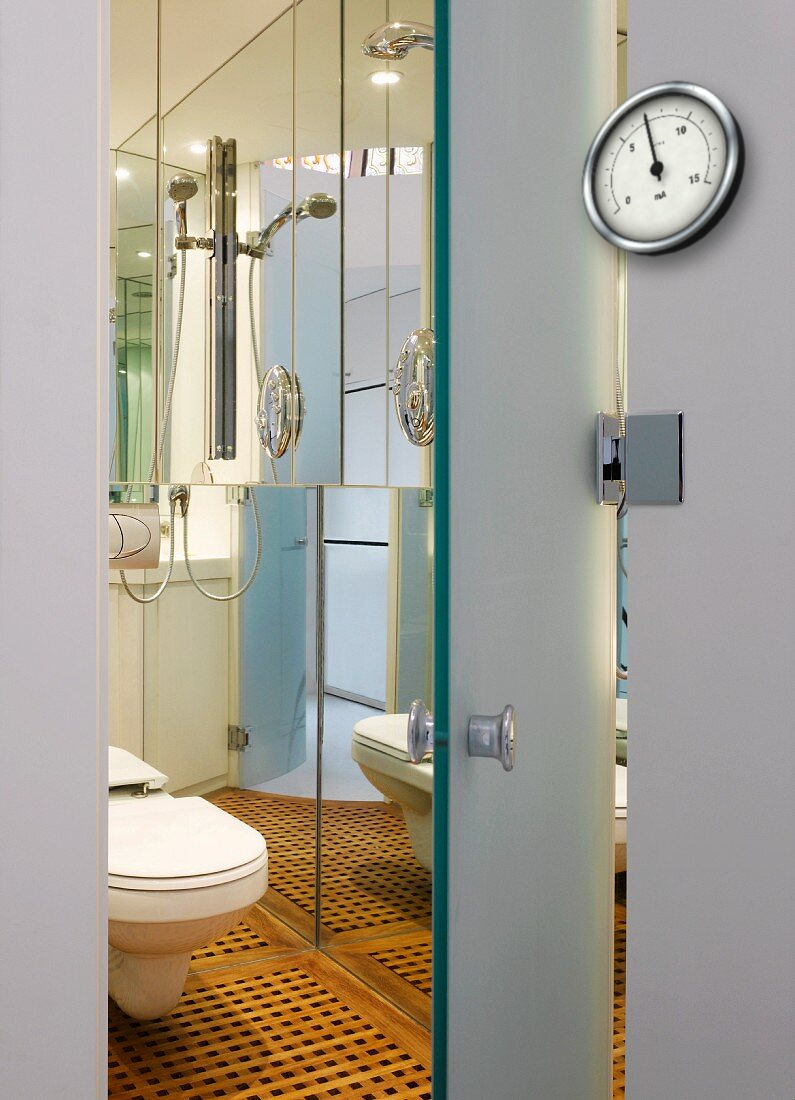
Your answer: 7mA
